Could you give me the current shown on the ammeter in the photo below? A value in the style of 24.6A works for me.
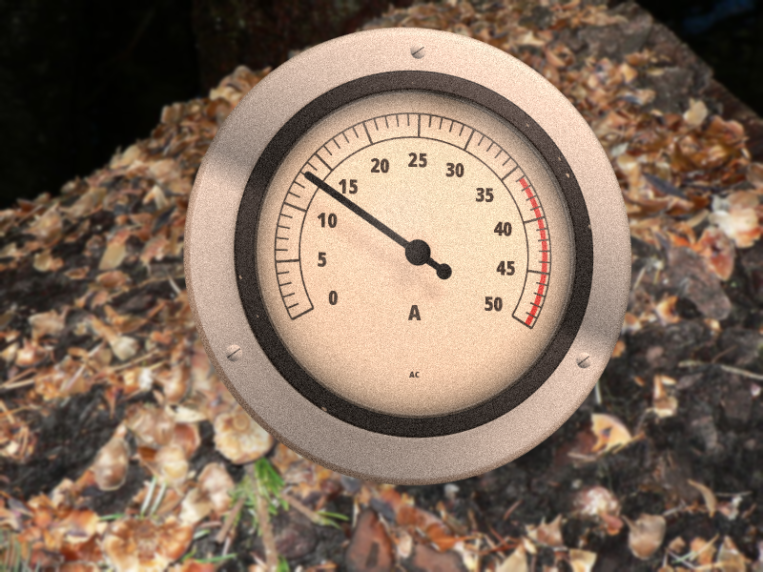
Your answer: 13A
